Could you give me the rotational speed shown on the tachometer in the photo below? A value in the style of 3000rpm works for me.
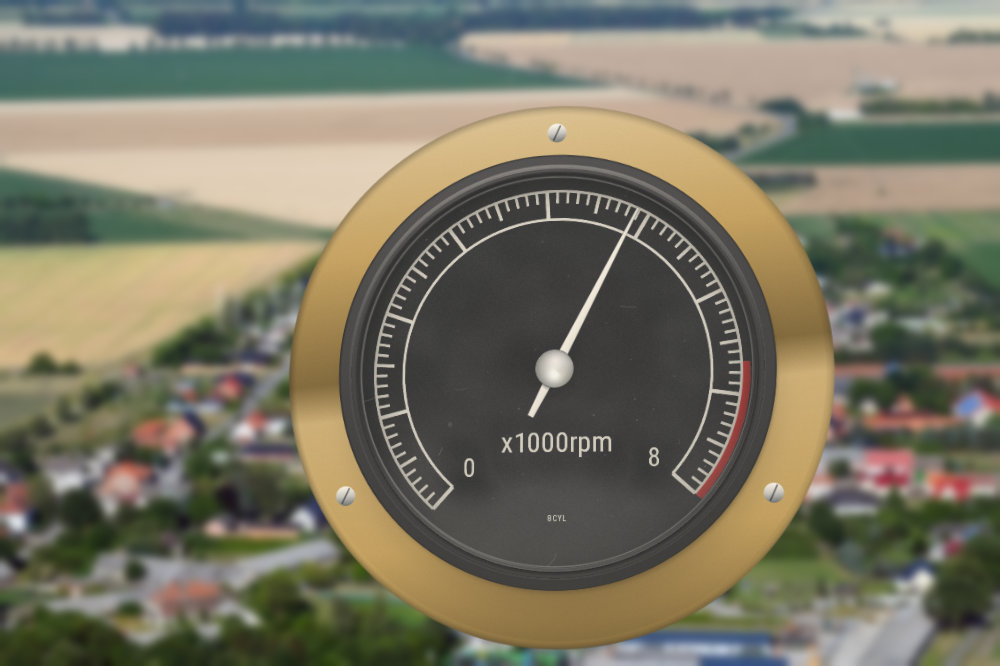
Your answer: 4900rpm
